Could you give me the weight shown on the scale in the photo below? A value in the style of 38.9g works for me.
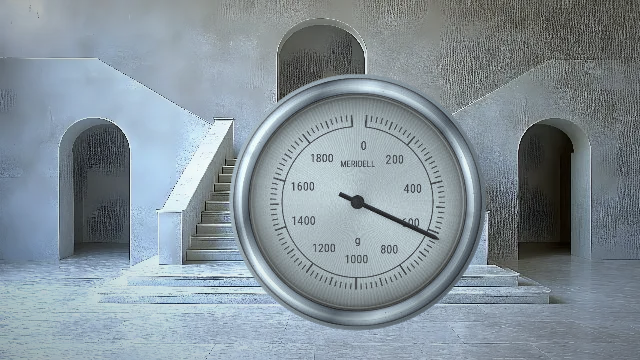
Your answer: 620g
